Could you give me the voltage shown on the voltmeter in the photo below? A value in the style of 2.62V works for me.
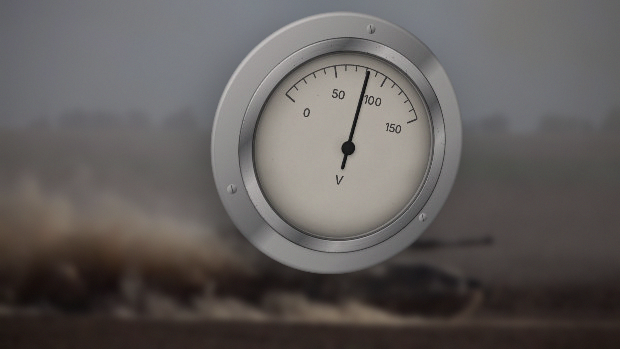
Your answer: 80V
